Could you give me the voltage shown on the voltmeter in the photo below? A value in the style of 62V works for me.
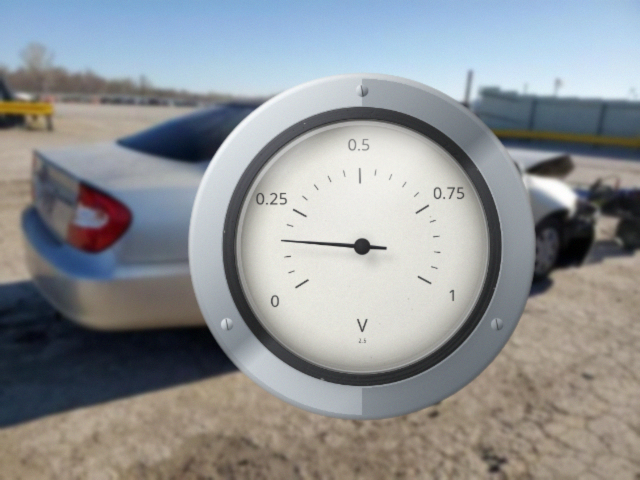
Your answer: 0.15V
